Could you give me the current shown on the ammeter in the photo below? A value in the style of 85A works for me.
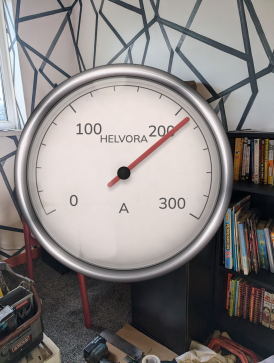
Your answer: 210A
